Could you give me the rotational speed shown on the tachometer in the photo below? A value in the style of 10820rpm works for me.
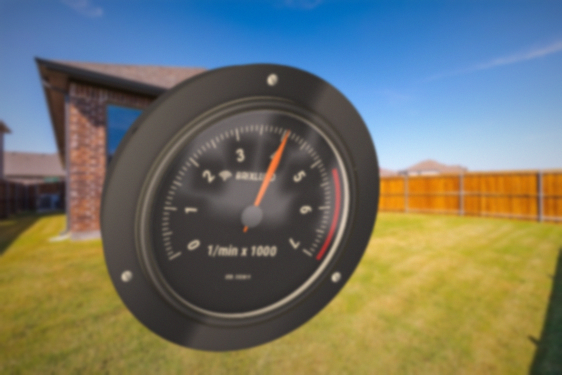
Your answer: 4000rpm
